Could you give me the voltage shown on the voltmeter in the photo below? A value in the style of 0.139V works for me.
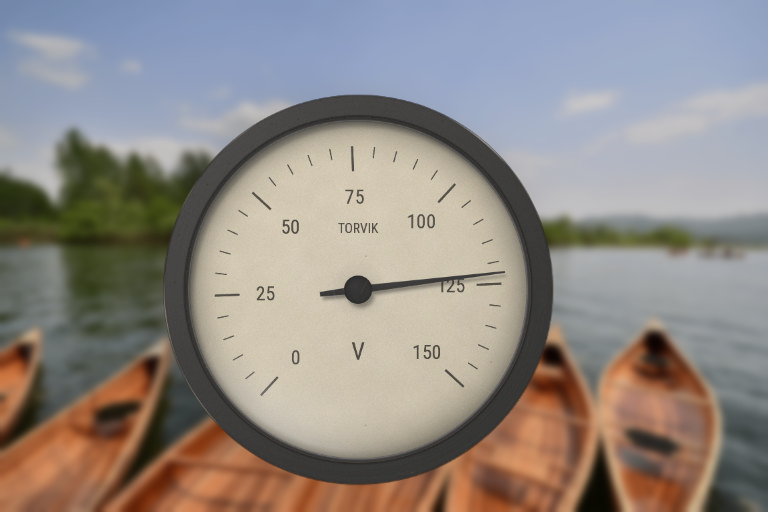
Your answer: 122.5V
